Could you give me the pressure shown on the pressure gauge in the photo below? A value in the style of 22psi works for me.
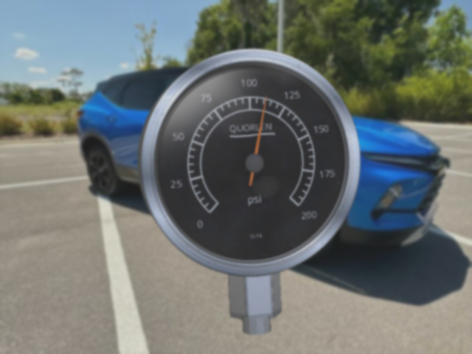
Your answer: 110psi
